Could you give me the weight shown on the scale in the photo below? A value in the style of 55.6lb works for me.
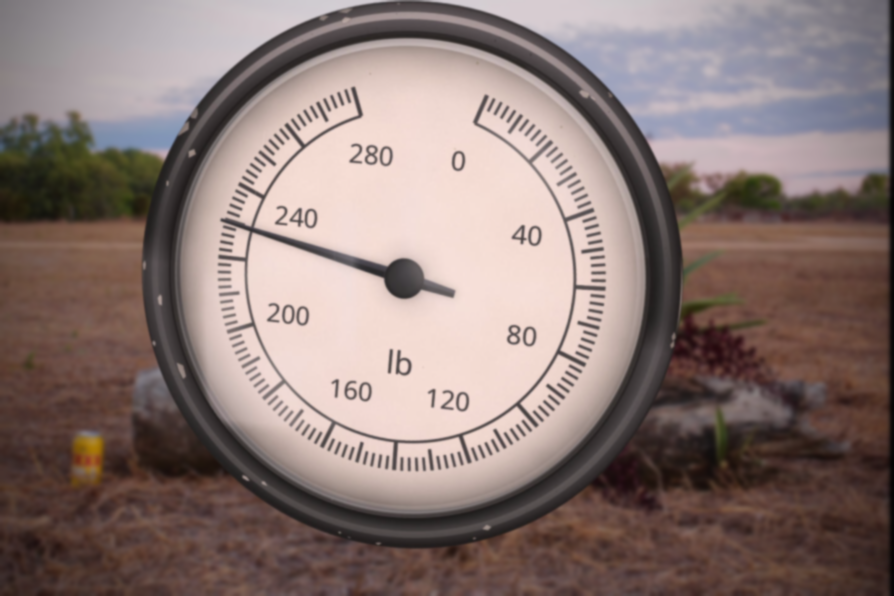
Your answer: 230lb
